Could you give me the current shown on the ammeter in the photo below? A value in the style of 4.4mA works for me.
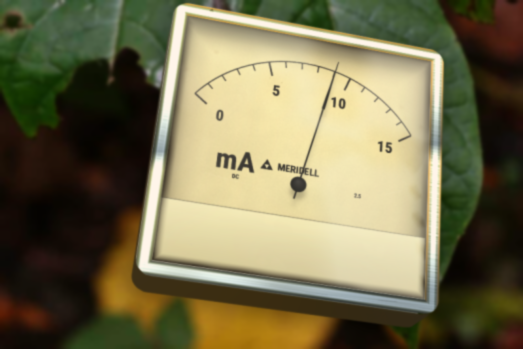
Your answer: 9mA
